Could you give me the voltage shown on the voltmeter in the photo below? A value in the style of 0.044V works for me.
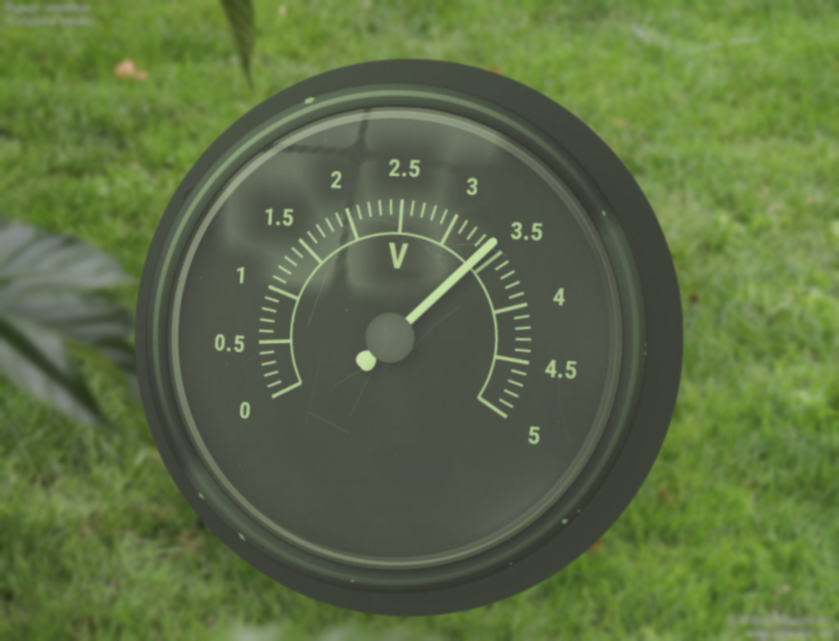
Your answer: 3.4V
